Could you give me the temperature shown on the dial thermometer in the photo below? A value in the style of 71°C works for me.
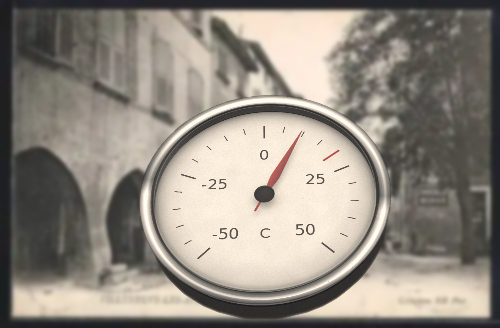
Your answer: 10°C
